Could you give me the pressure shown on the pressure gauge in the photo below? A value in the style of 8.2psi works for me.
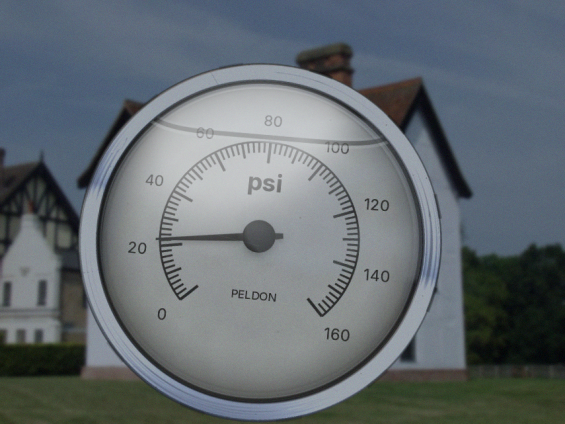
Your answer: 22psi
